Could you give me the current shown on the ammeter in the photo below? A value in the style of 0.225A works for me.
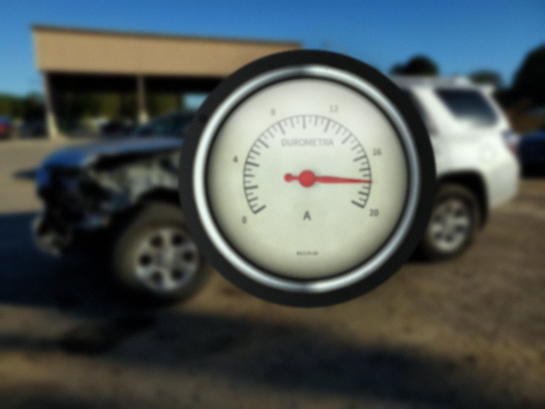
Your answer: 18A
